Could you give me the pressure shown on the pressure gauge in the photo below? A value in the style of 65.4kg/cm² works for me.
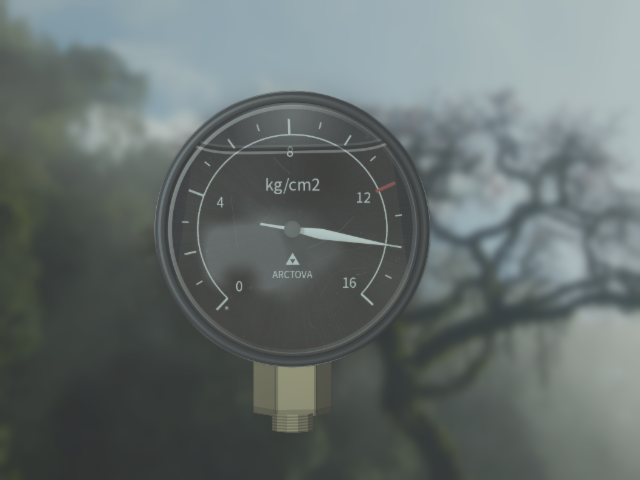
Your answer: 14kg/cm²
